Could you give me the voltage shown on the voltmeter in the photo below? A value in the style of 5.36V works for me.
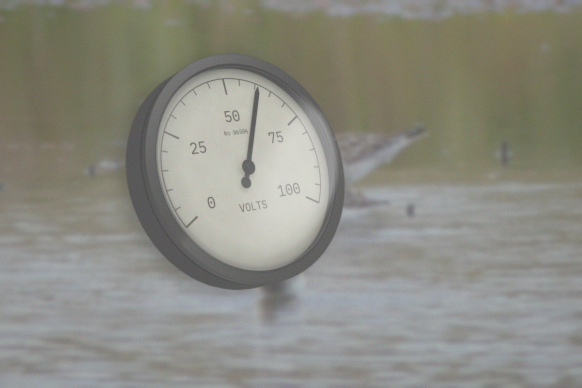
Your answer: 60V
